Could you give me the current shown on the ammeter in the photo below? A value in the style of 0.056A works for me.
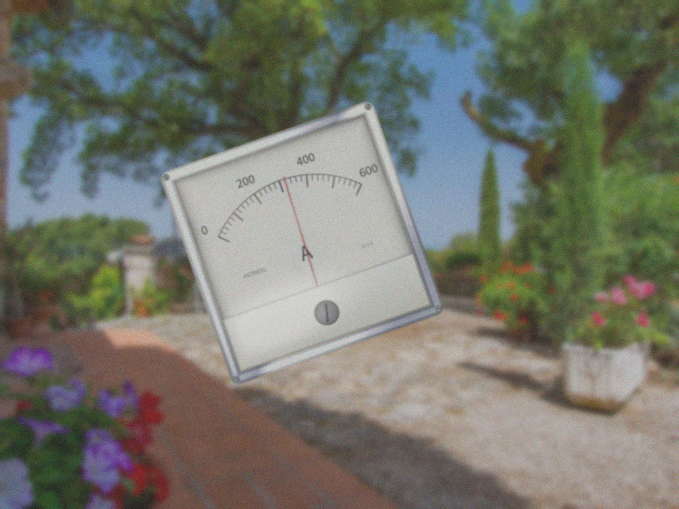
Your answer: 320A
